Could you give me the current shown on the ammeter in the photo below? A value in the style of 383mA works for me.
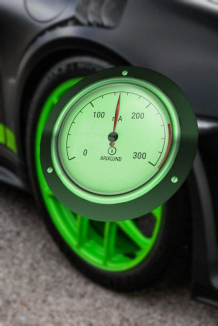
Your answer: 150mA
